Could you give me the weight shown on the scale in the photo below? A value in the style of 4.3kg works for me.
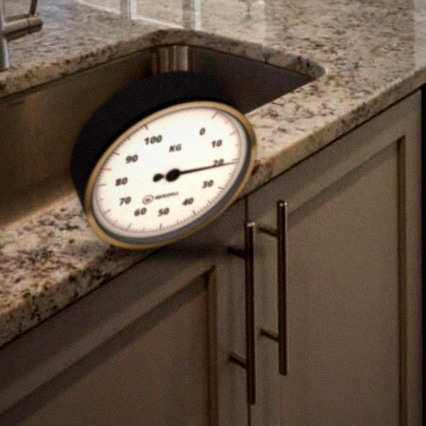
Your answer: 20kg
